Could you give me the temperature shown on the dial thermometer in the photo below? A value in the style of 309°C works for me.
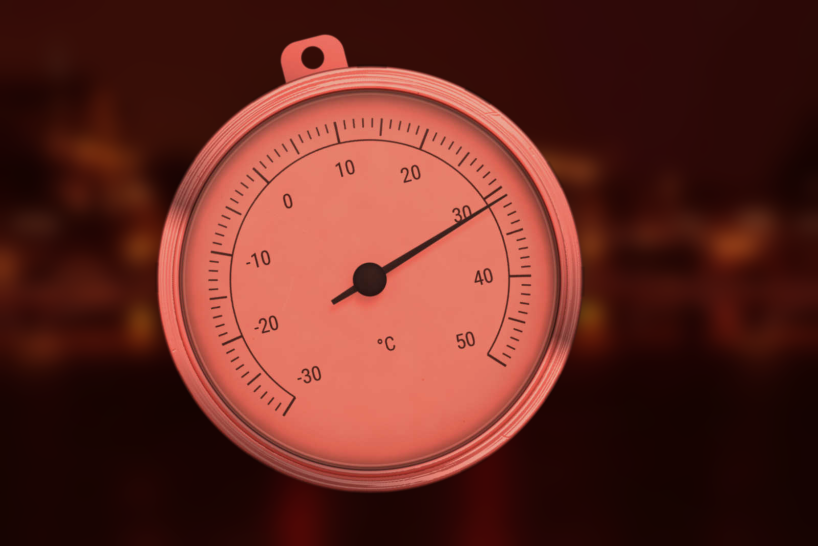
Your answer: 31°C
